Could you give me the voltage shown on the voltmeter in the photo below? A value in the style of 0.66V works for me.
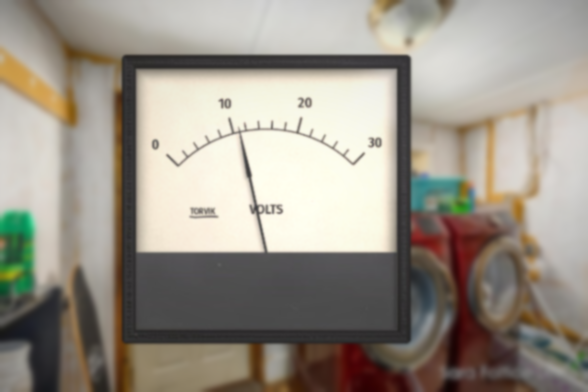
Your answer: 11V
